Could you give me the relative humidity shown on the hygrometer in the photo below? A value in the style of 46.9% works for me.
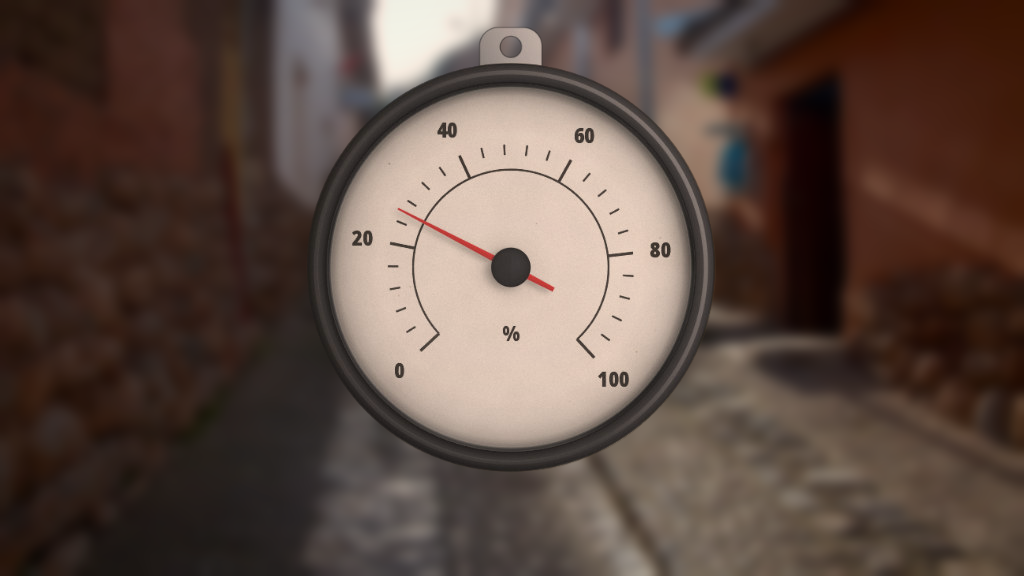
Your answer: 26%
